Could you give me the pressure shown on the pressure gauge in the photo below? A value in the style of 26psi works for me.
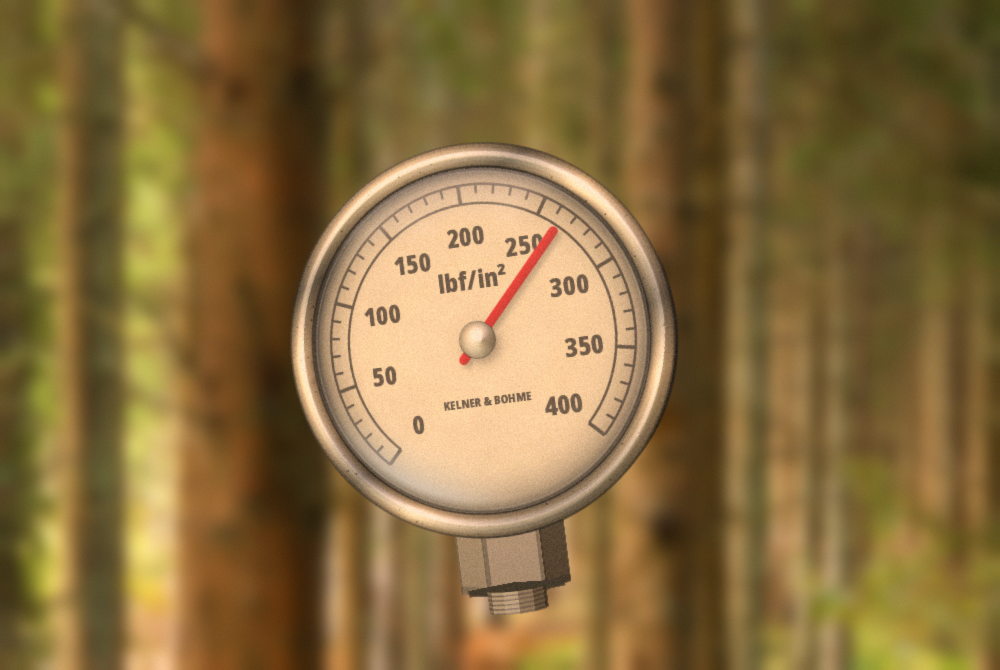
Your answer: 265psi
